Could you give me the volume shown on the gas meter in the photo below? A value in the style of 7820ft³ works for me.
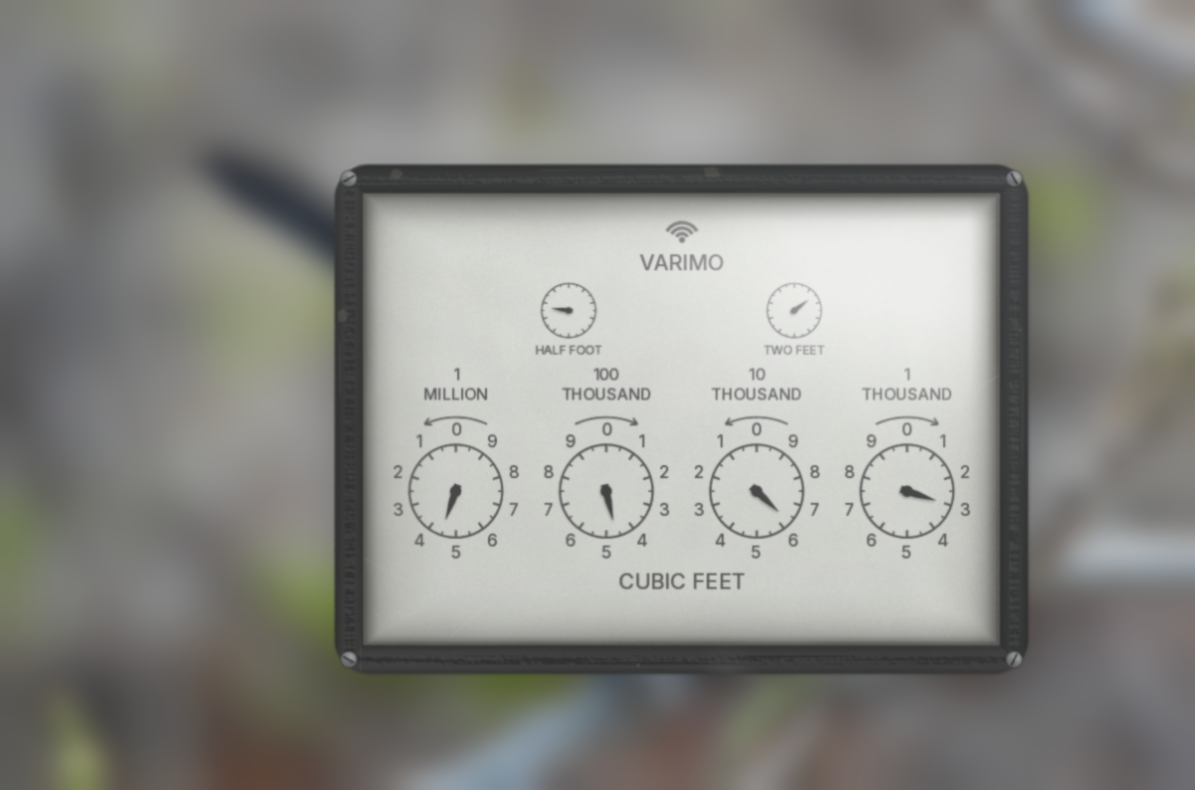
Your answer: 446300ft³
